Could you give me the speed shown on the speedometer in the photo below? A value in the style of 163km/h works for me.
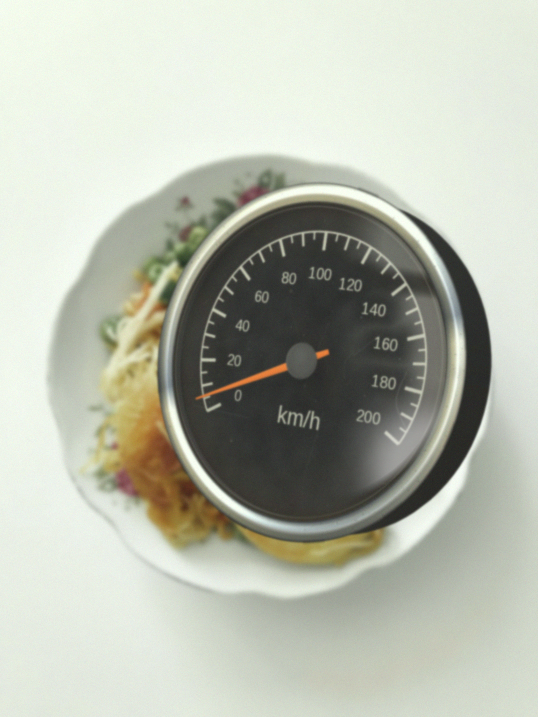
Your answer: 5km/h
